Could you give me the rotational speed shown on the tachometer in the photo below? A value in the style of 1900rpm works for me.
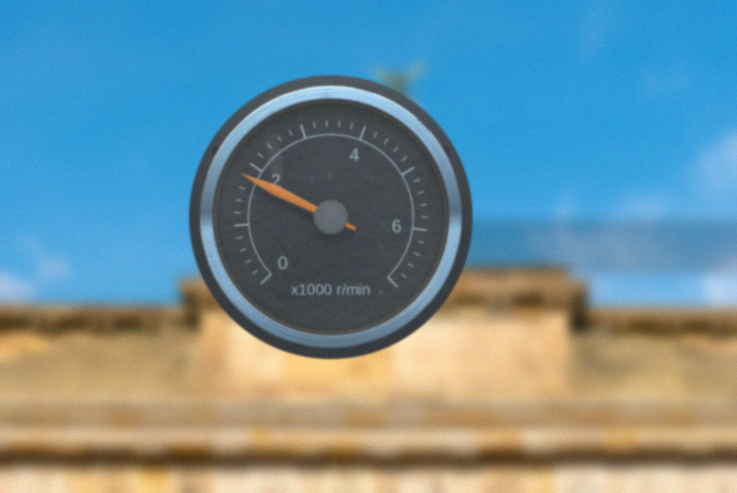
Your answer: 1800rpm
